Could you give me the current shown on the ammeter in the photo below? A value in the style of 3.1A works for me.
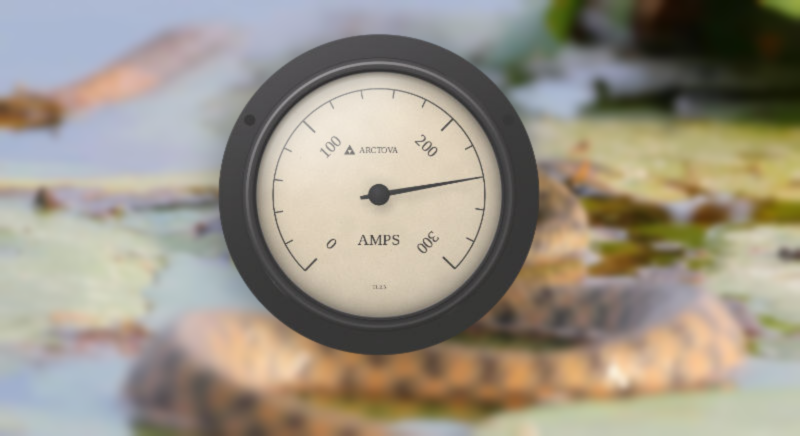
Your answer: 240A
